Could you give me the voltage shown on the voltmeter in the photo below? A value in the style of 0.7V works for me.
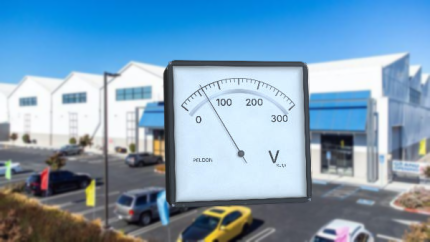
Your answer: 60V
